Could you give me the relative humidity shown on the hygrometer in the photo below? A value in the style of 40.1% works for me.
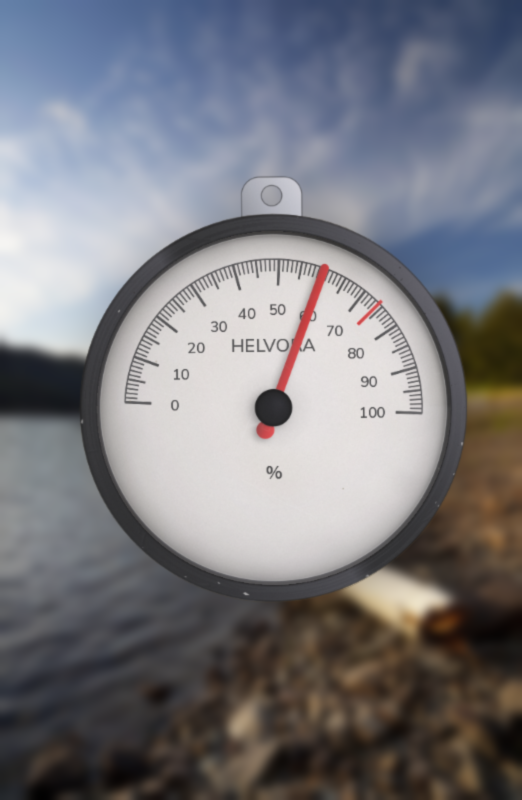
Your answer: 60%
